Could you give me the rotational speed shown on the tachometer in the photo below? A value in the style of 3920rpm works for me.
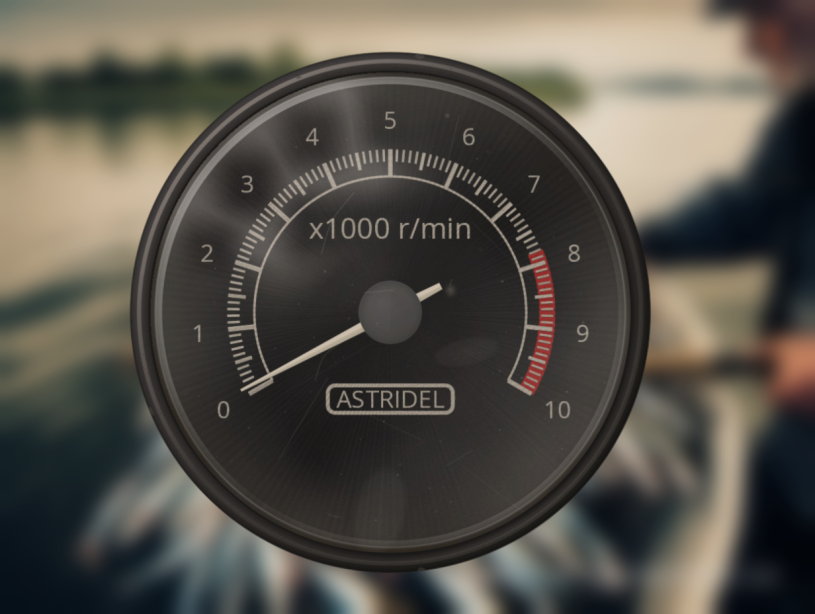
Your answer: 100rpm
